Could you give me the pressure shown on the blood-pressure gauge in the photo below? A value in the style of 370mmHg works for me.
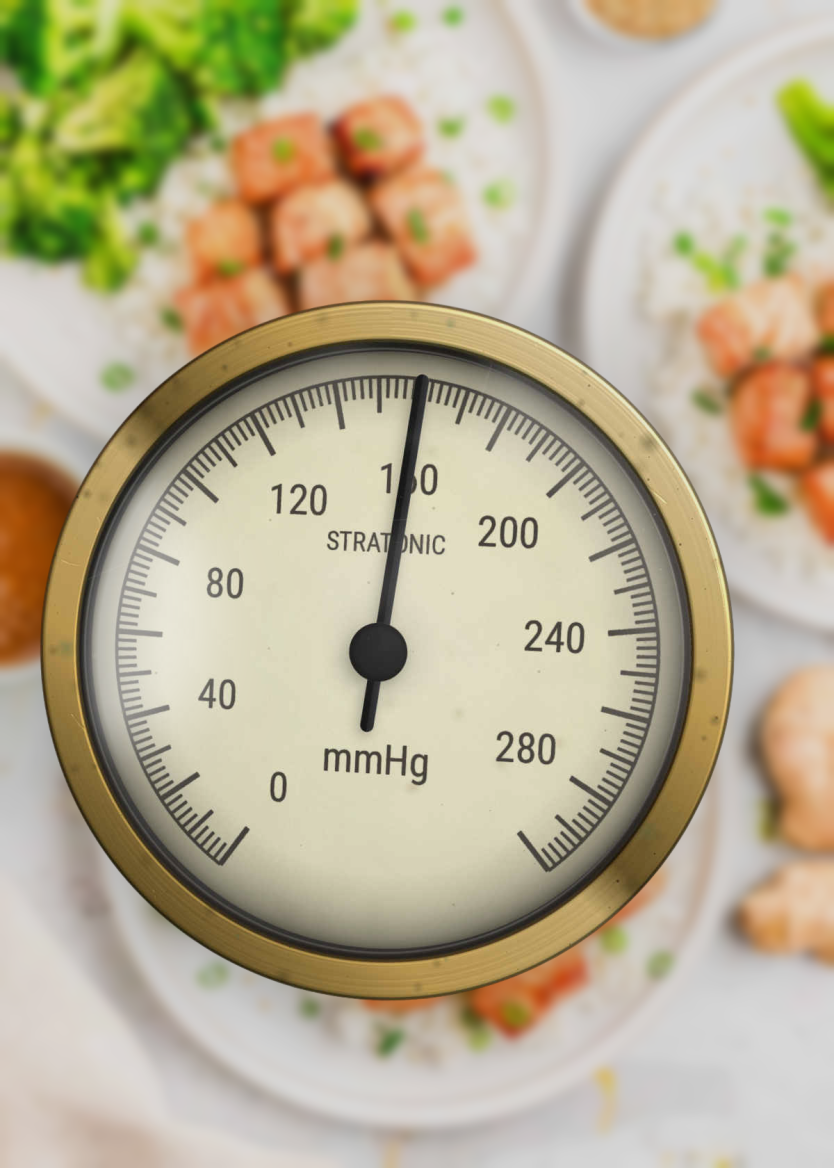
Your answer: 160mmHg
